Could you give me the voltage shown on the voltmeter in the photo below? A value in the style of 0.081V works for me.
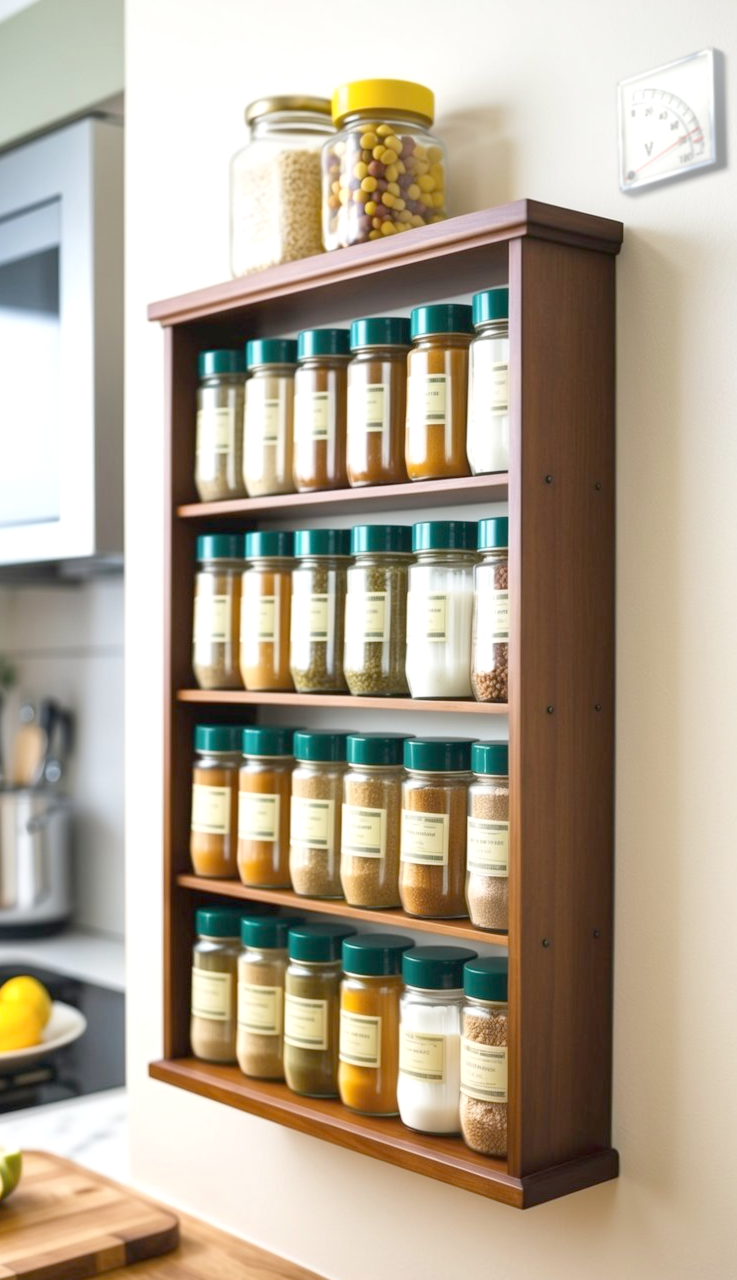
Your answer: 80V
